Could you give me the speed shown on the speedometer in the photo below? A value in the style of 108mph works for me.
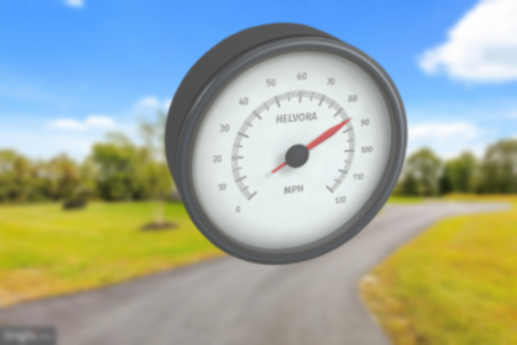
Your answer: 85mph
